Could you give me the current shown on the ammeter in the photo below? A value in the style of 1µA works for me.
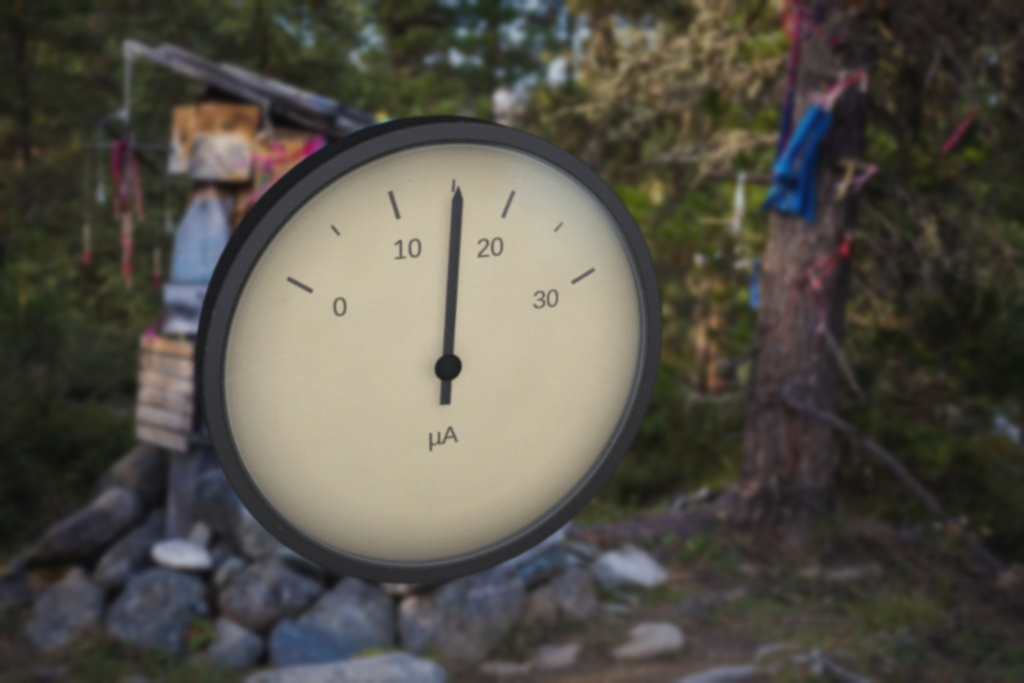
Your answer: 15µA
